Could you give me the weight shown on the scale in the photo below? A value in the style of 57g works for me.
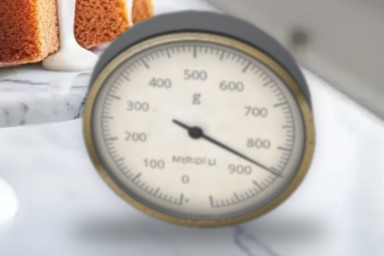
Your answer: 850g
